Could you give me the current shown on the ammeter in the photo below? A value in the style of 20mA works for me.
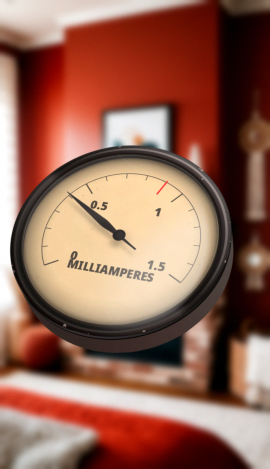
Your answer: 0.4mA
